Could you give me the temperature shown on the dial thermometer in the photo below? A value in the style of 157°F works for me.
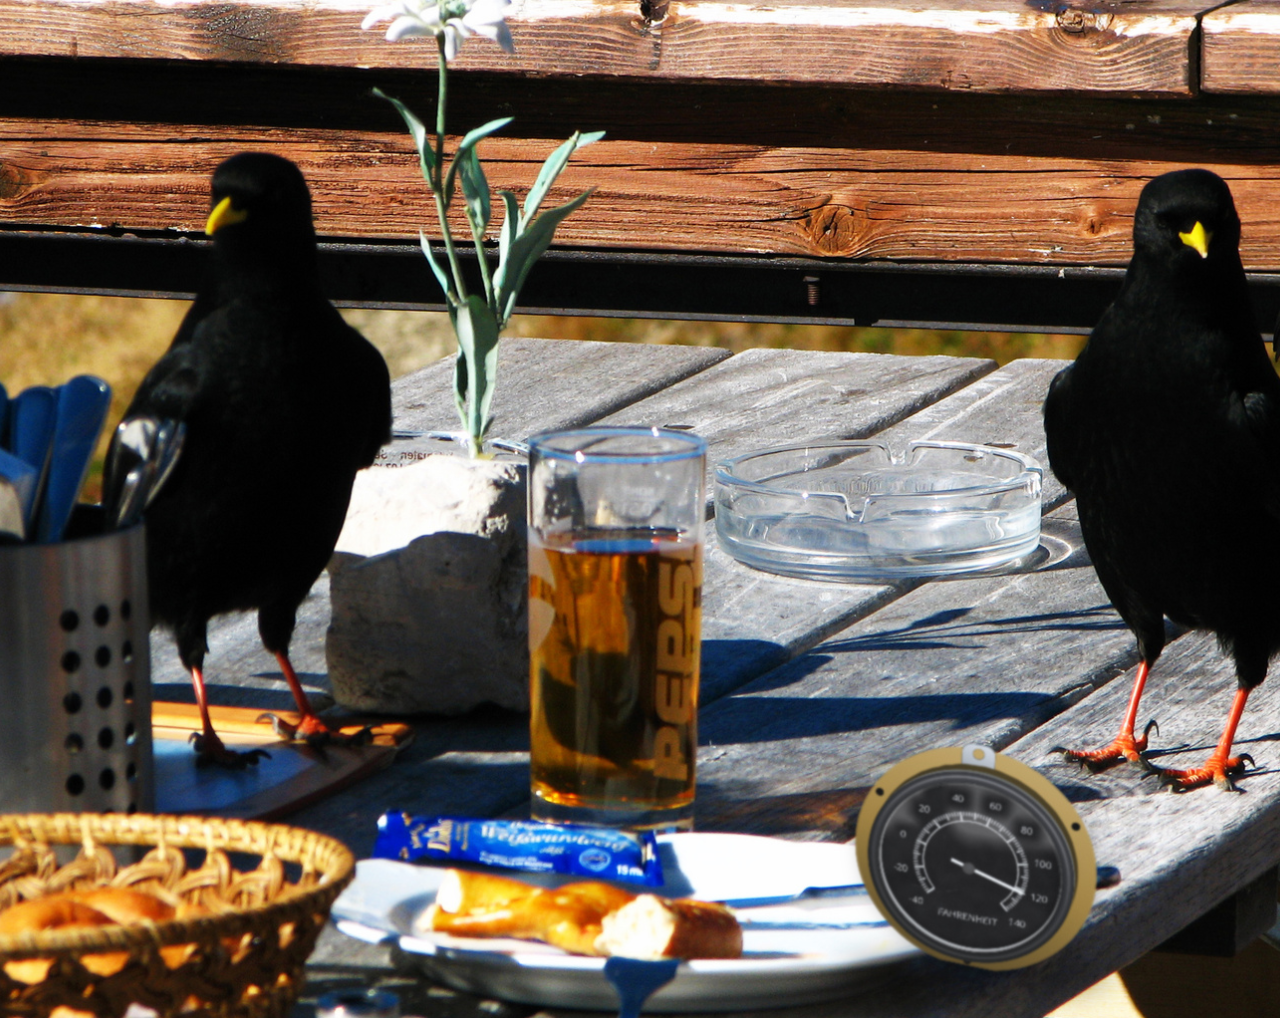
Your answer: 120°F
